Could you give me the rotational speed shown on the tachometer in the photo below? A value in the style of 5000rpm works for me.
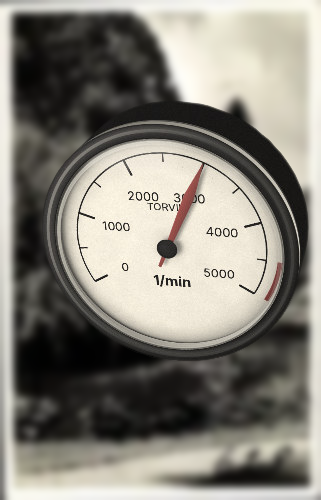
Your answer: 3000rpm
